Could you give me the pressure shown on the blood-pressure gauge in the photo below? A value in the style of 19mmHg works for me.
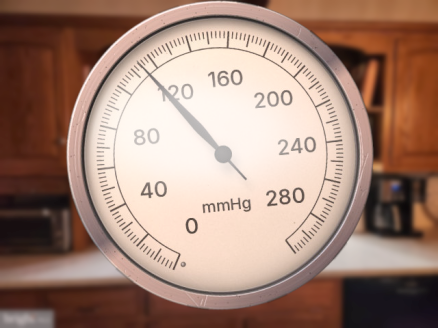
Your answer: 114mmHg
